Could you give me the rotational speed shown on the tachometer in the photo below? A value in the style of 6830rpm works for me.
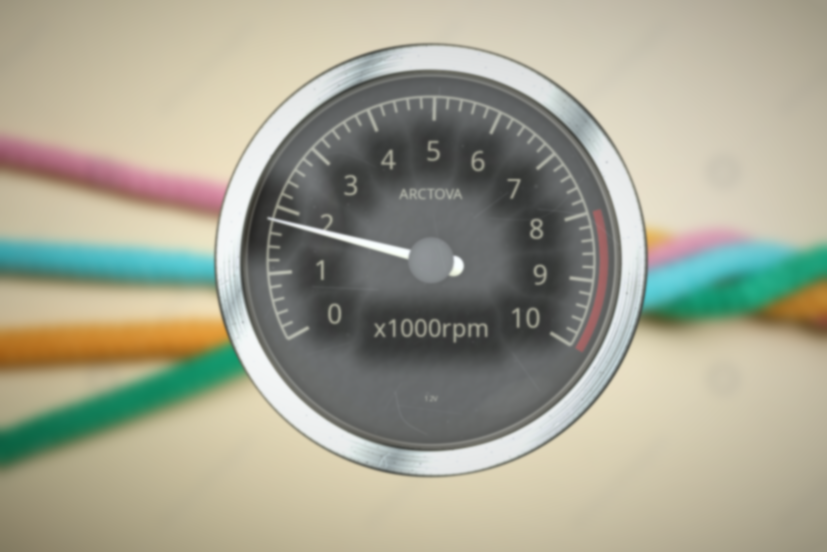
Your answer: 1800rpm
